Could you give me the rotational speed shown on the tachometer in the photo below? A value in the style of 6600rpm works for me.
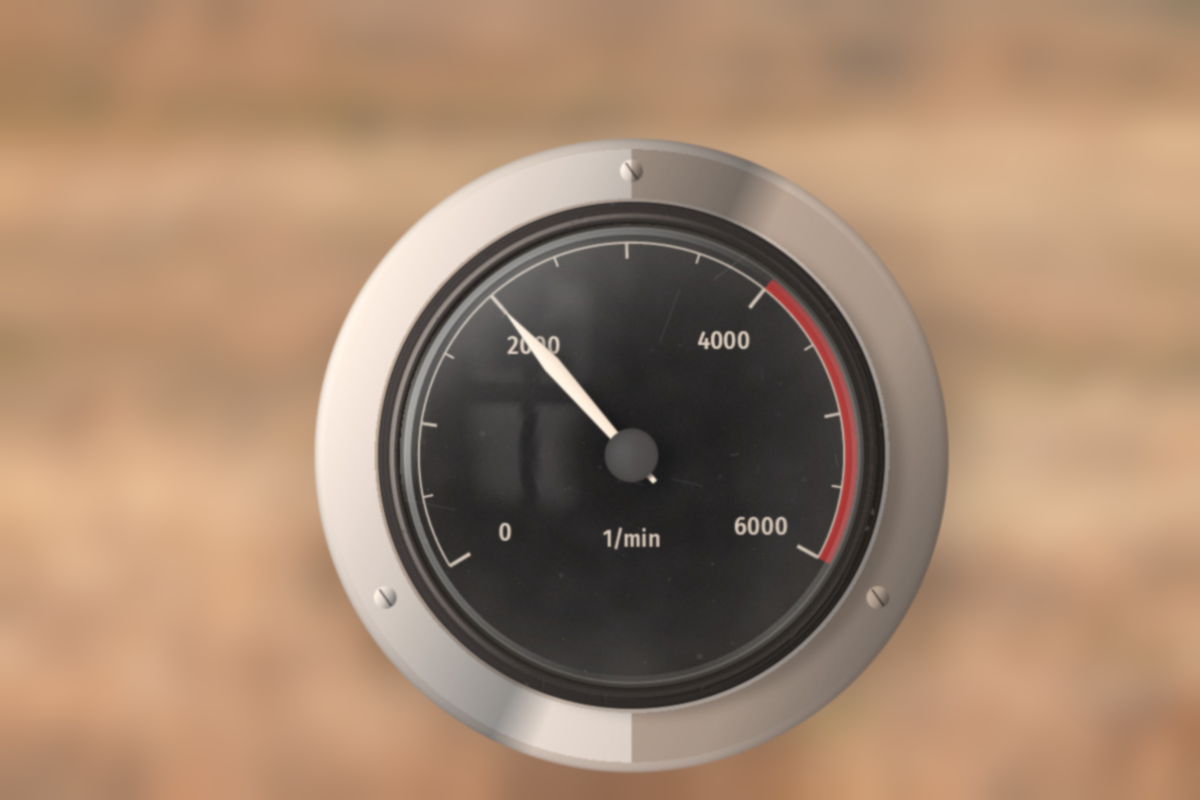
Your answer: 2000rpm
